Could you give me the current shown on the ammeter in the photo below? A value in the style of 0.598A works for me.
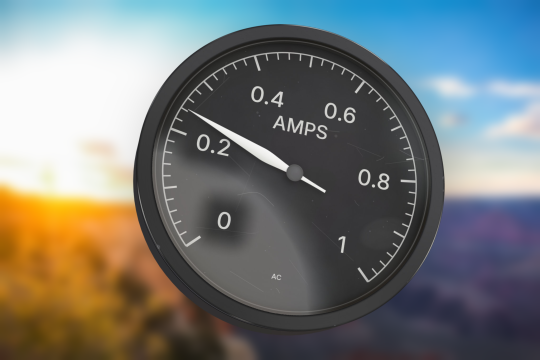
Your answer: 0.24A
